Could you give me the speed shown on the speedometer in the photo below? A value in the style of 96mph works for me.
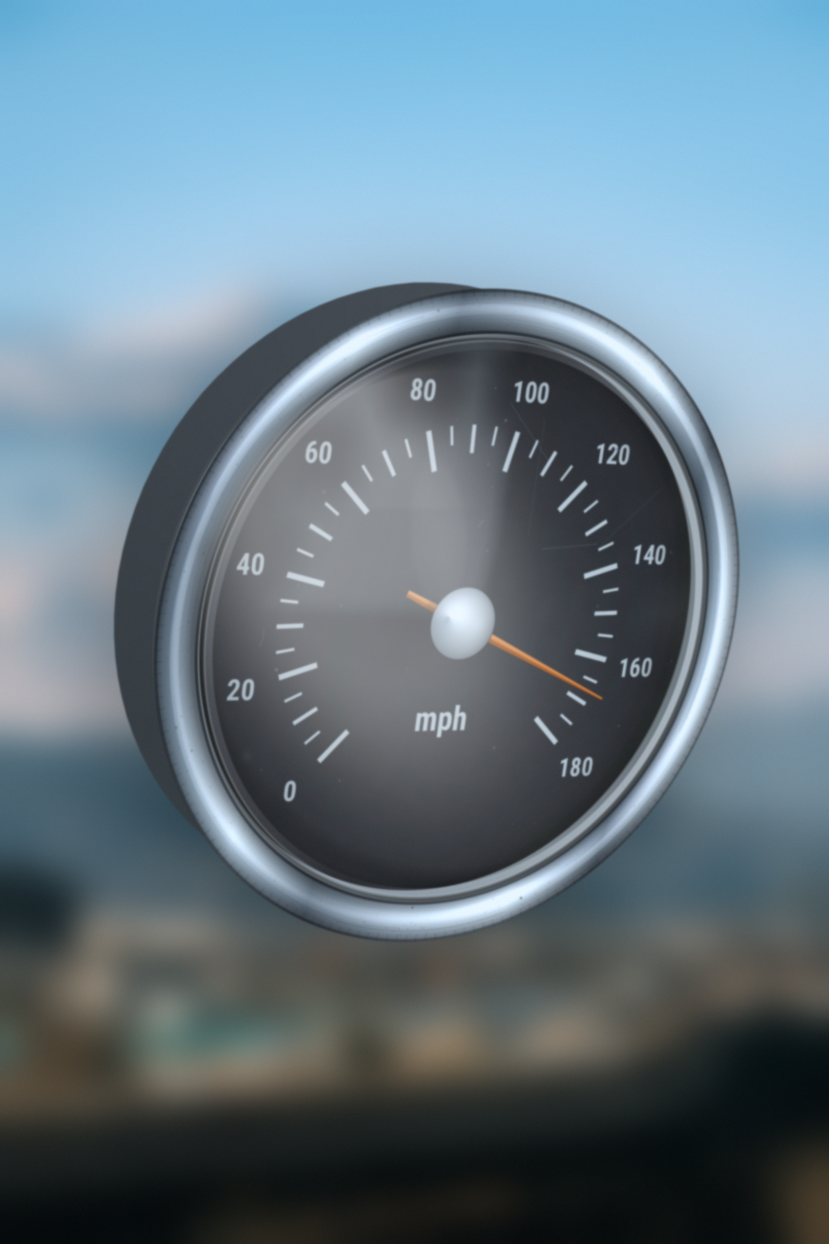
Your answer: 167.5mph
